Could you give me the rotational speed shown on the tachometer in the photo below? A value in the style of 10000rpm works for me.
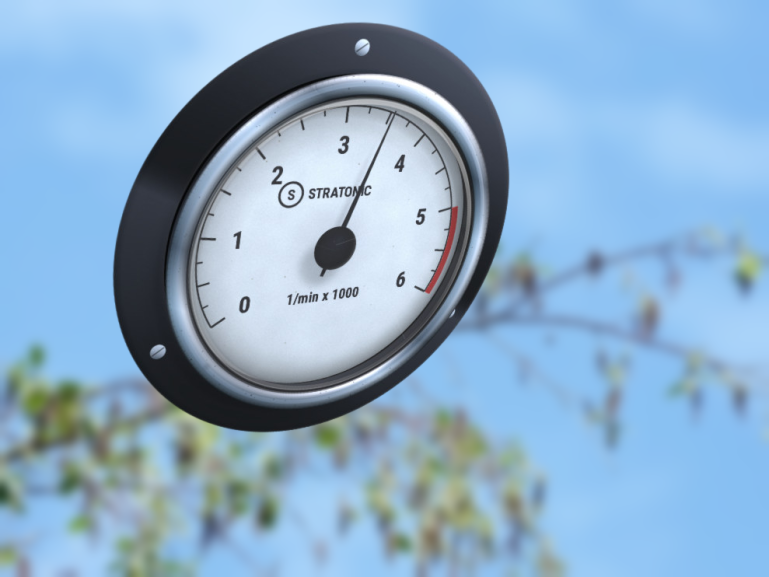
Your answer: 3500rpm
